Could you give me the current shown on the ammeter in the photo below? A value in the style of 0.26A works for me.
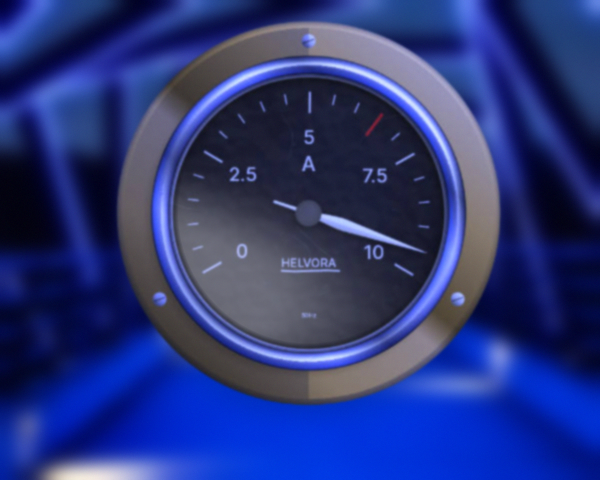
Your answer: 9.5A
